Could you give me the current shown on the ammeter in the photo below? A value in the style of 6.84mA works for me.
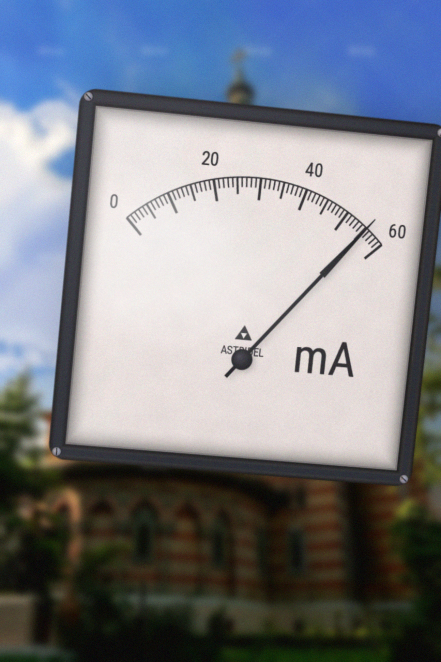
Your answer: 55mA
